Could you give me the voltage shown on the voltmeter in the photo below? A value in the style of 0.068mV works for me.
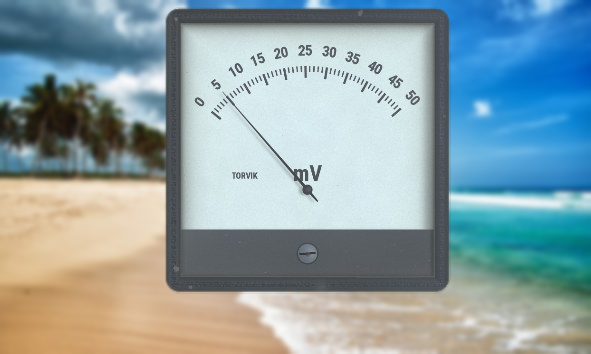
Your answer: 5mV
